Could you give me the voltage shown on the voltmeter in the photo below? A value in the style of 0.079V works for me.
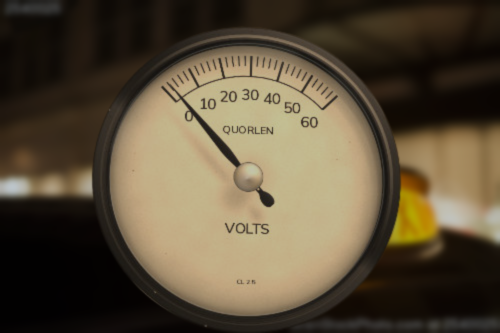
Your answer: 2V
